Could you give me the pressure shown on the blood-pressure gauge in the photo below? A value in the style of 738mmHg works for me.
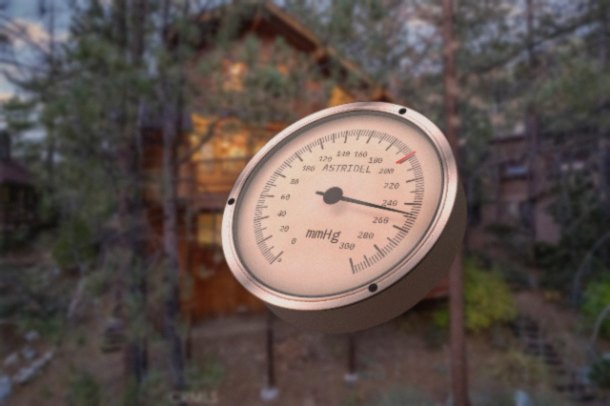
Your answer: 250mmHg
